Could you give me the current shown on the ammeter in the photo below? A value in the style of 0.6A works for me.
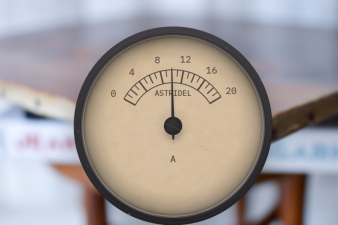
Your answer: 10A
